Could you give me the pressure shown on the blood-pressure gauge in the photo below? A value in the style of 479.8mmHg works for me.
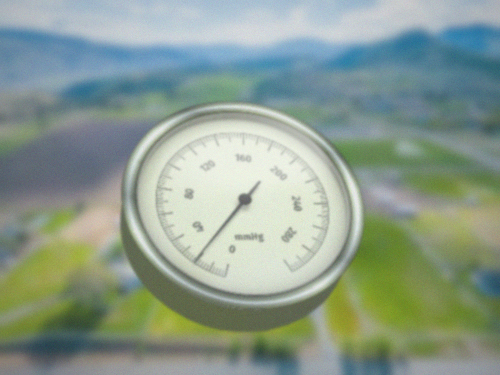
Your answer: 20mmHg
